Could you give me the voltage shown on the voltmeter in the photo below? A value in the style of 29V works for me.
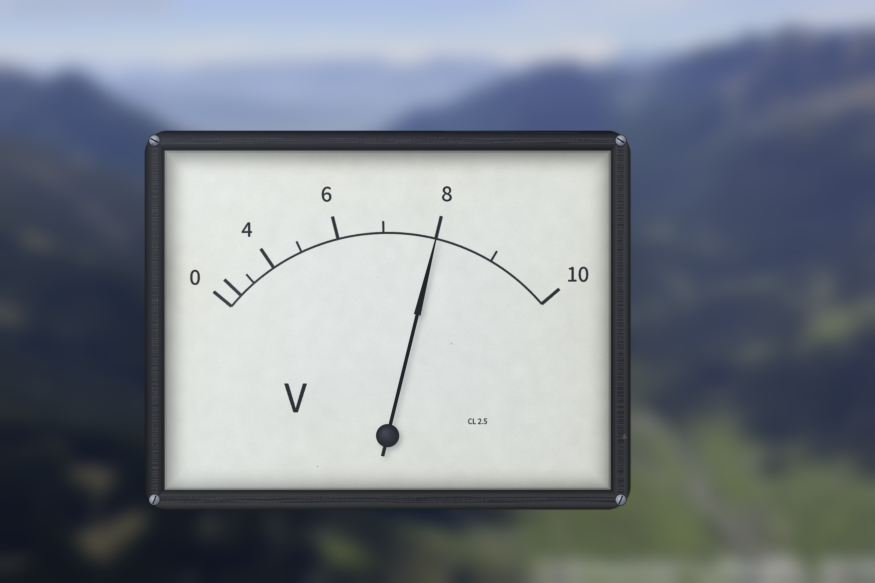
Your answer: 8V
